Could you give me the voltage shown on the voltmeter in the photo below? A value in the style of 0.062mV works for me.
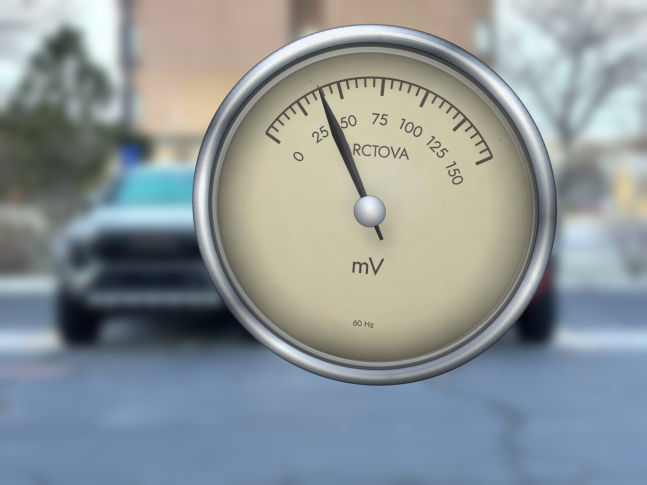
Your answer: 40mV
